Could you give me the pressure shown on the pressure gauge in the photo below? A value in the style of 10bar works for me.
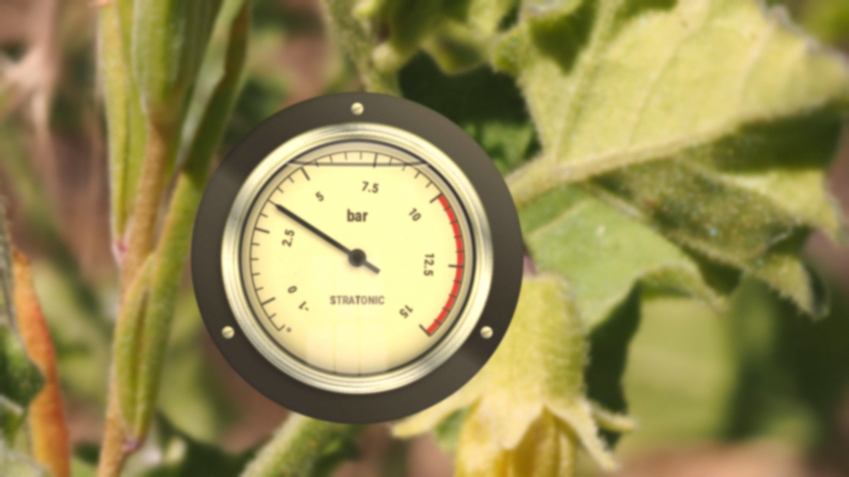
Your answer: 3.5bar
